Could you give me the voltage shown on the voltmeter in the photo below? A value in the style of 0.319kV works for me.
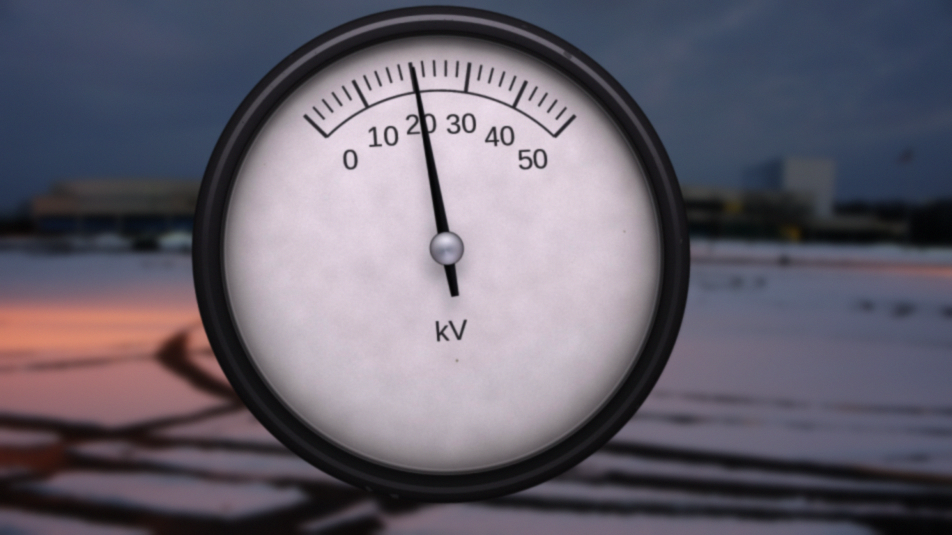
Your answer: 20kV
